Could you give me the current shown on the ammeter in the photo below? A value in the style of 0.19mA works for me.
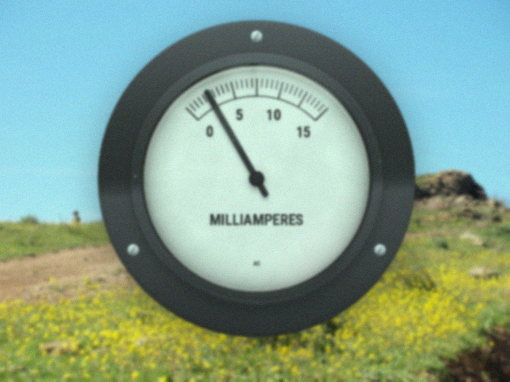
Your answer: 2.5mA
